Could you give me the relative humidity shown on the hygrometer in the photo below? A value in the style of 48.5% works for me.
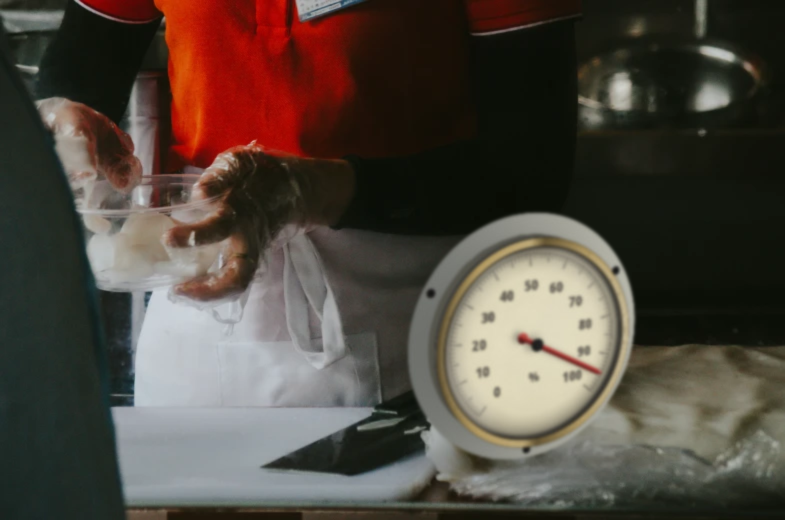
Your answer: 95%
